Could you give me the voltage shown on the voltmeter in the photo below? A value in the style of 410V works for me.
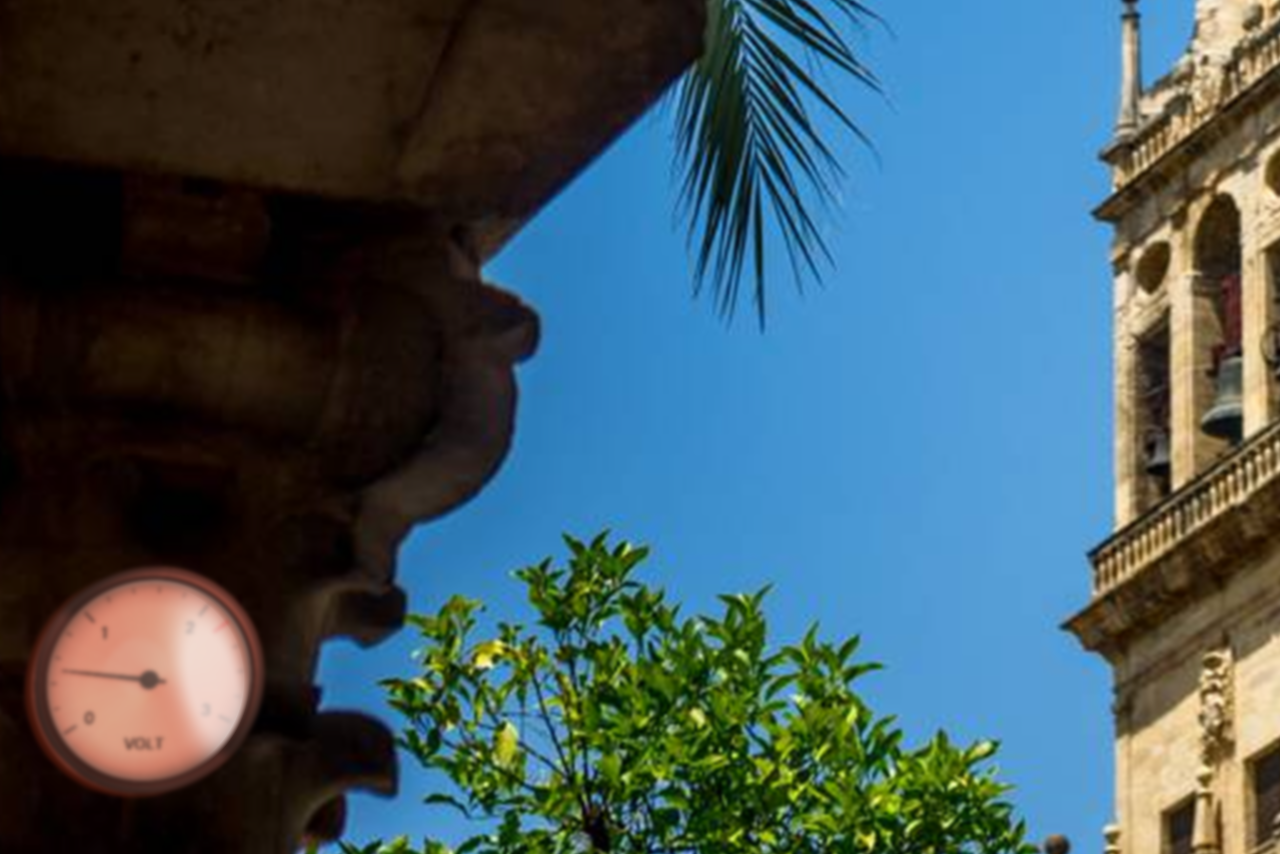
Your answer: 0.5V
